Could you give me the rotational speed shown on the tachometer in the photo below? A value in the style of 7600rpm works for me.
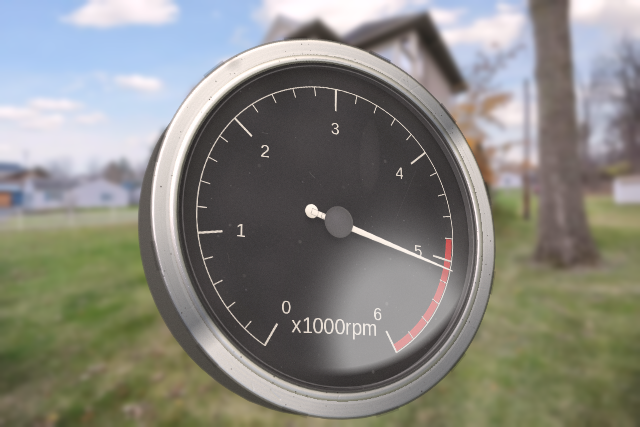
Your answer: 5100rpm
